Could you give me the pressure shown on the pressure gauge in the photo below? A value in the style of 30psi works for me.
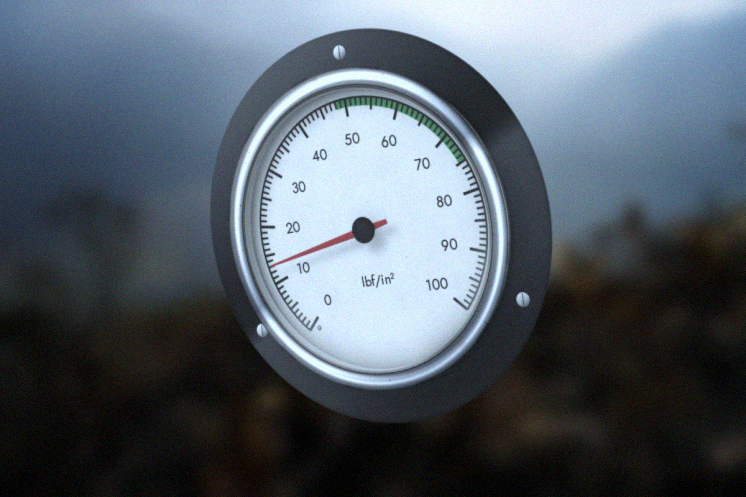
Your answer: 13psi
